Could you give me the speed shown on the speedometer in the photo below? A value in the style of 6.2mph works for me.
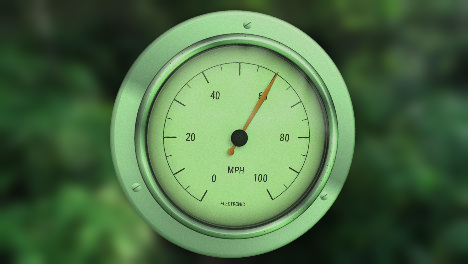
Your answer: 60mph
